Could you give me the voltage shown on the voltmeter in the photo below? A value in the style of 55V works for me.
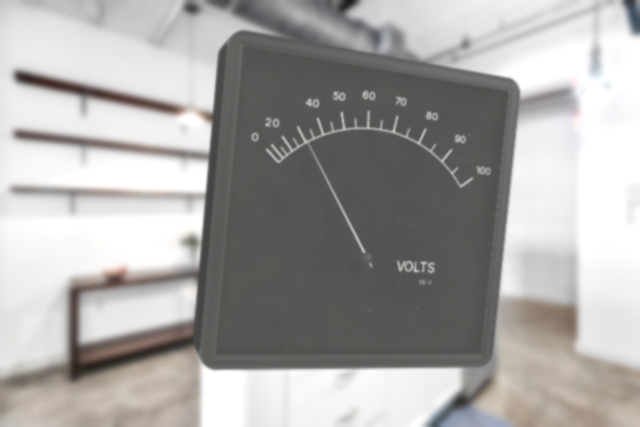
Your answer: 30V
